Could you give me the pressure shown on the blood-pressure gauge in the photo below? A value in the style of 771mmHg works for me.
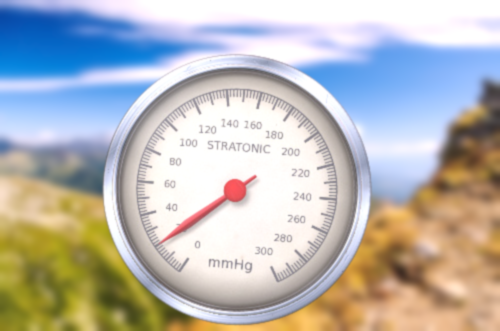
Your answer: 20mmHg
